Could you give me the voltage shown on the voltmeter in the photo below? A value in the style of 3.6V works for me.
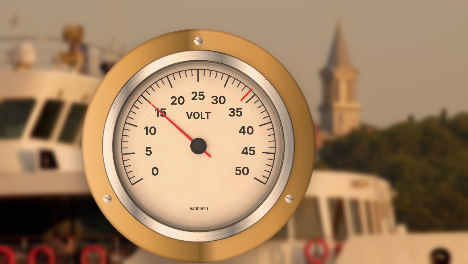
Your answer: 15V
